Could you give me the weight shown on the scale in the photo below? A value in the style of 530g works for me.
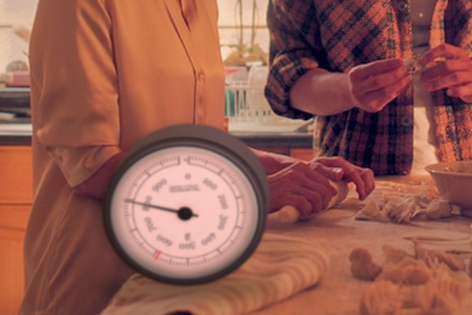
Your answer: 800g
